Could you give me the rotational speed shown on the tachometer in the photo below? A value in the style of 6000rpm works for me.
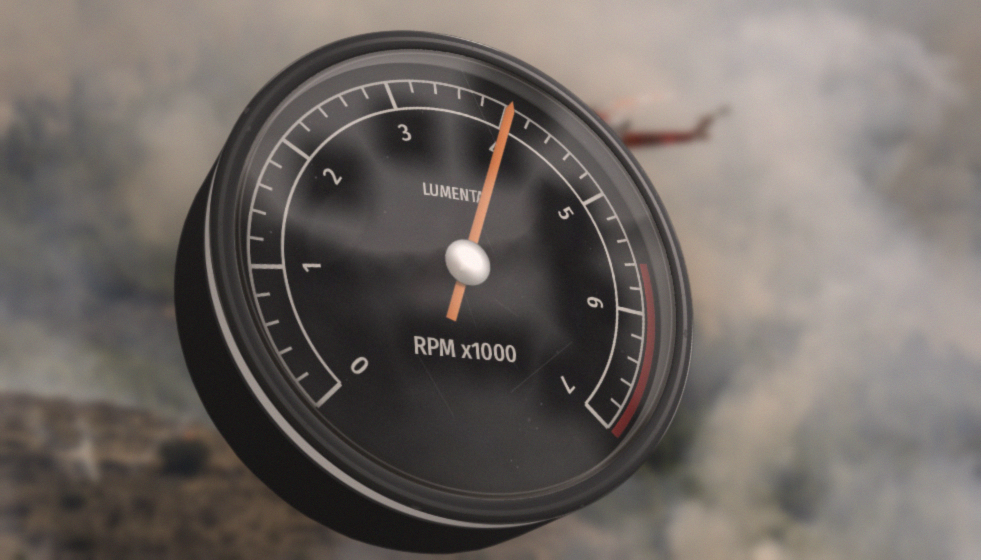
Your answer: 4000rpm
